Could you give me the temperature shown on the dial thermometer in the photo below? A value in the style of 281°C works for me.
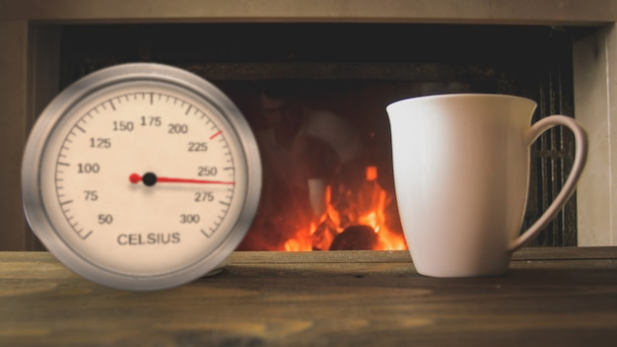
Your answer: 260°C
